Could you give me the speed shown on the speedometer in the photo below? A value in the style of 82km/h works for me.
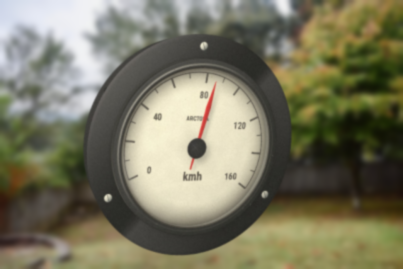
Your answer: 85km/h
